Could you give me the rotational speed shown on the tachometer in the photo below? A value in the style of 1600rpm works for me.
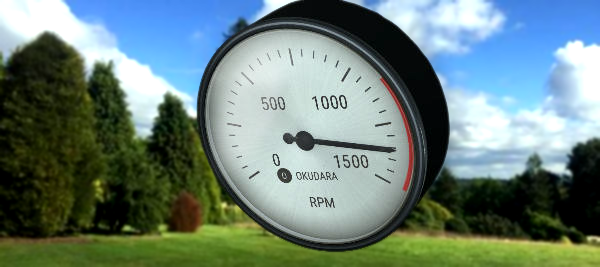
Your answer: 1350rpm
